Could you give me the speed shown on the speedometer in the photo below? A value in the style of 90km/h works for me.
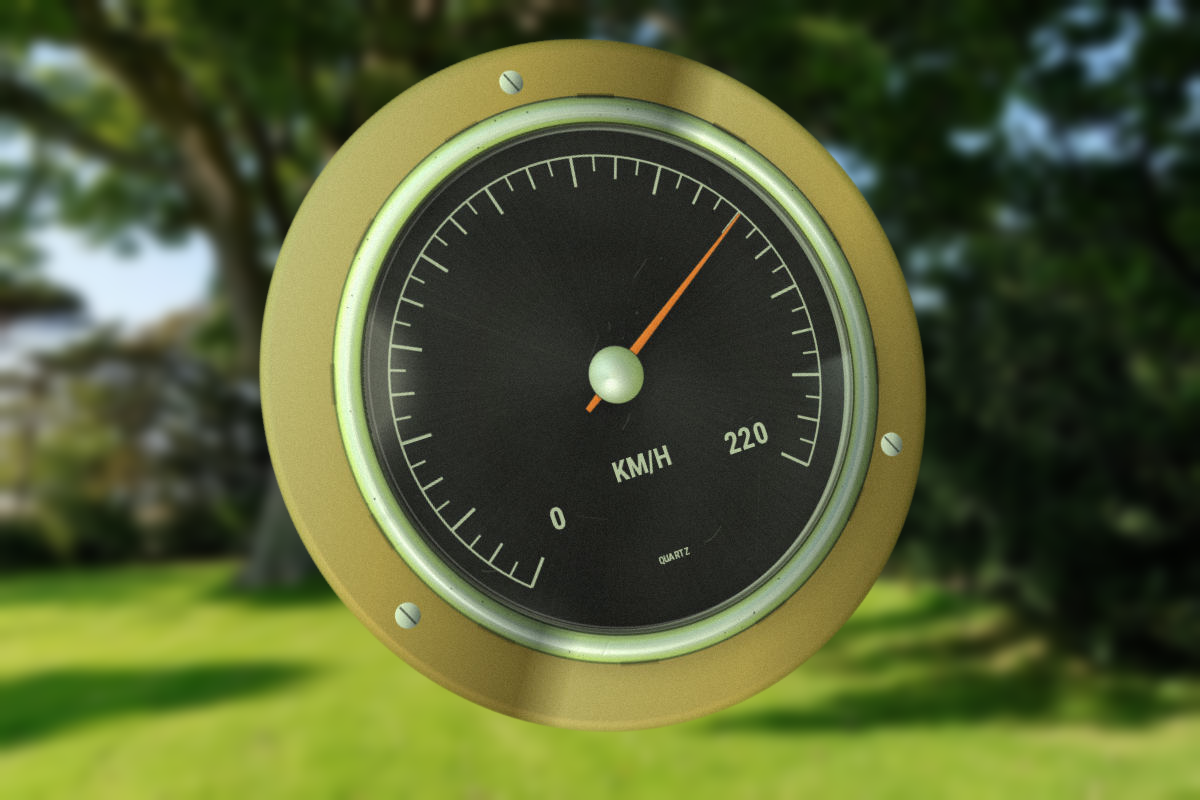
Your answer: 160km/h
